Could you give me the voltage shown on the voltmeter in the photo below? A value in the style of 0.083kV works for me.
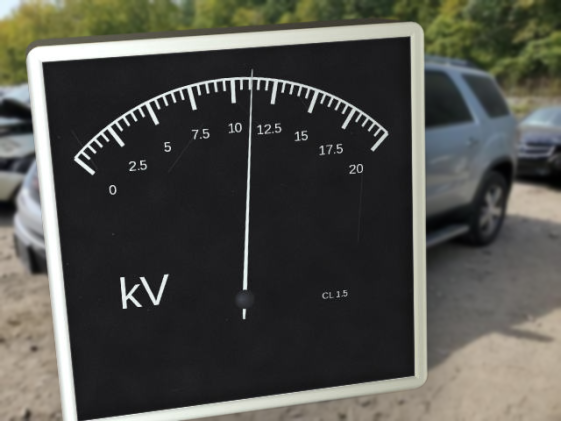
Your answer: 11kV
